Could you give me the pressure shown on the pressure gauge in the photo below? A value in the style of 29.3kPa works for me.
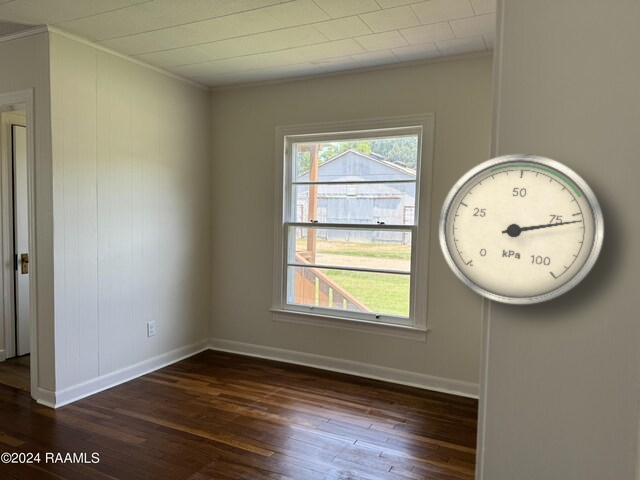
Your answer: 77.5kPa
